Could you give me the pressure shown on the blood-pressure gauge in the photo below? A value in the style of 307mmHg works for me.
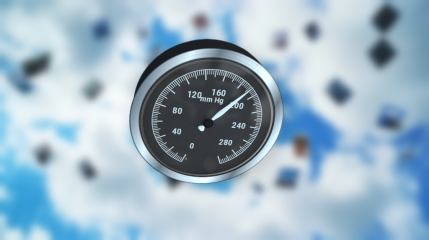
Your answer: 190mmHg
